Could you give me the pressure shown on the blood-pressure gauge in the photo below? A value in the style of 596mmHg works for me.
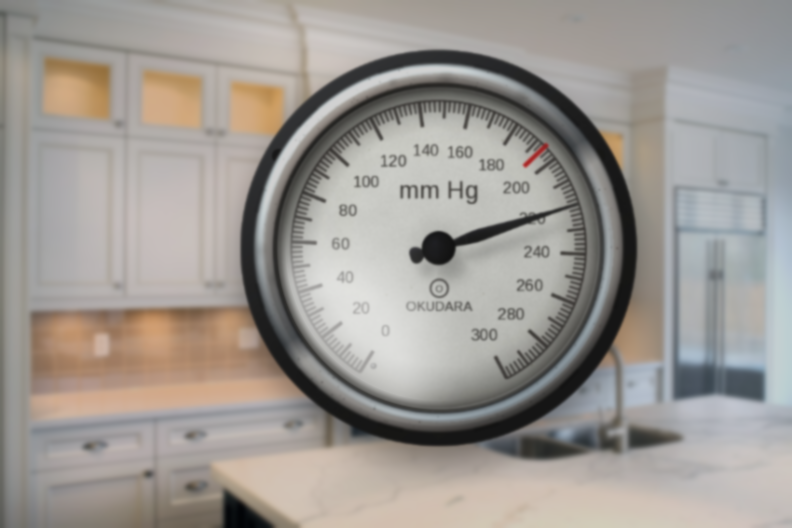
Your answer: 220mmHg
